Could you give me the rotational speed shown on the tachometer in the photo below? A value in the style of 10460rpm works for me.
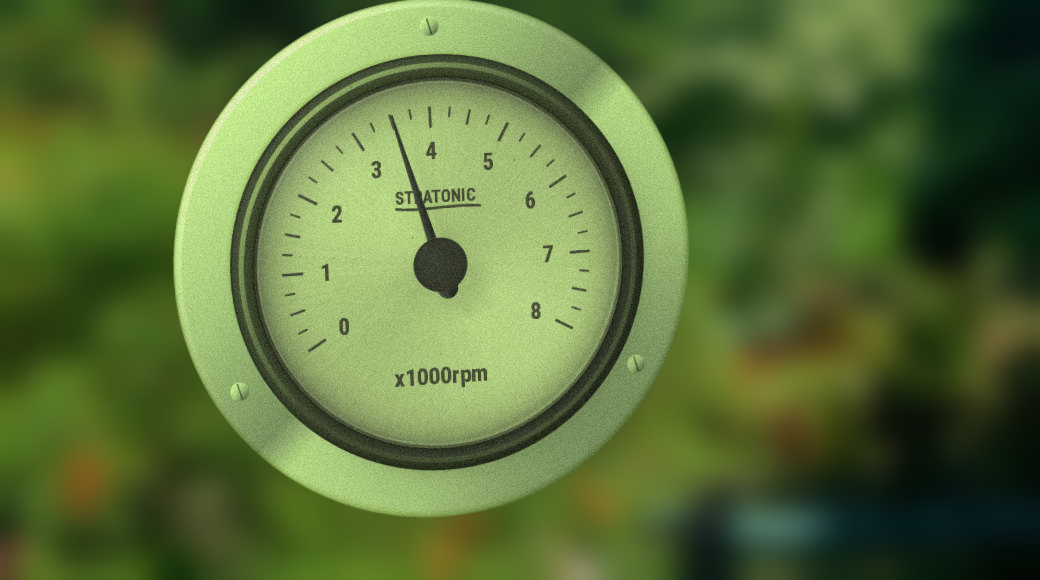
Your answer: 3500rpm
